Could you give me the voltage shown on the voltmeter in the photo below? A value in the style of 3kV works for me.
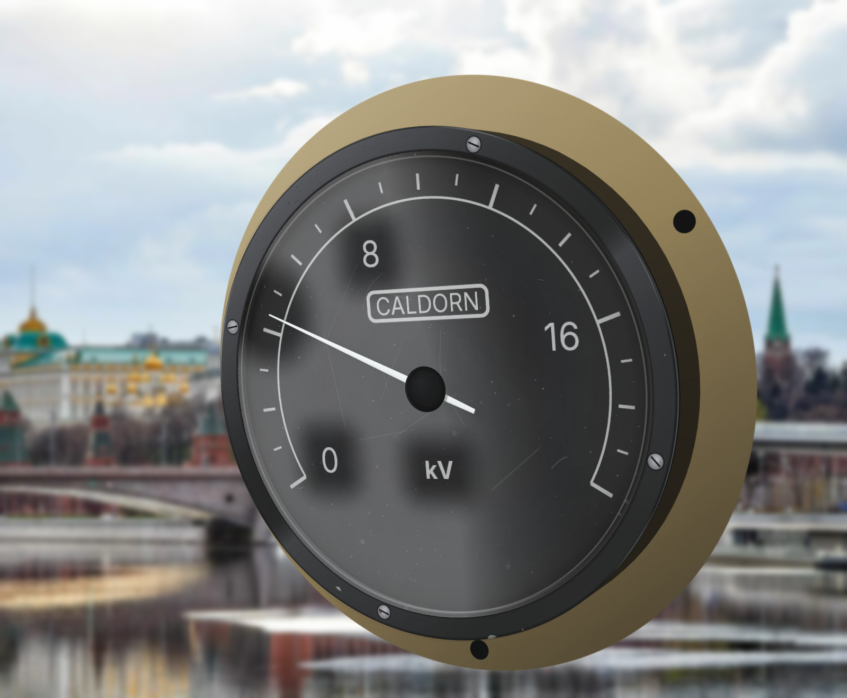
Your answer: 4.5kV
